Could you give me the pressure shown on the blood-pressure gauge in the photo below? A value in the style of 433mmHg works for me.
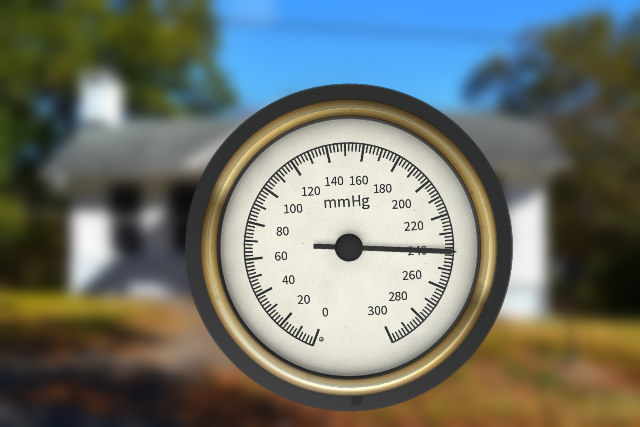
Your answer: 240mmHg
